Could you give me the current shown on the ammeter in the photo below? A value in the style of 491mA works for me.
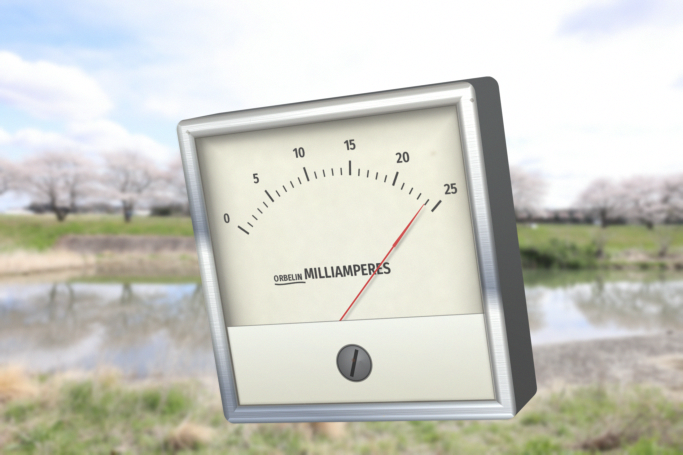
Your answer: 24mA
